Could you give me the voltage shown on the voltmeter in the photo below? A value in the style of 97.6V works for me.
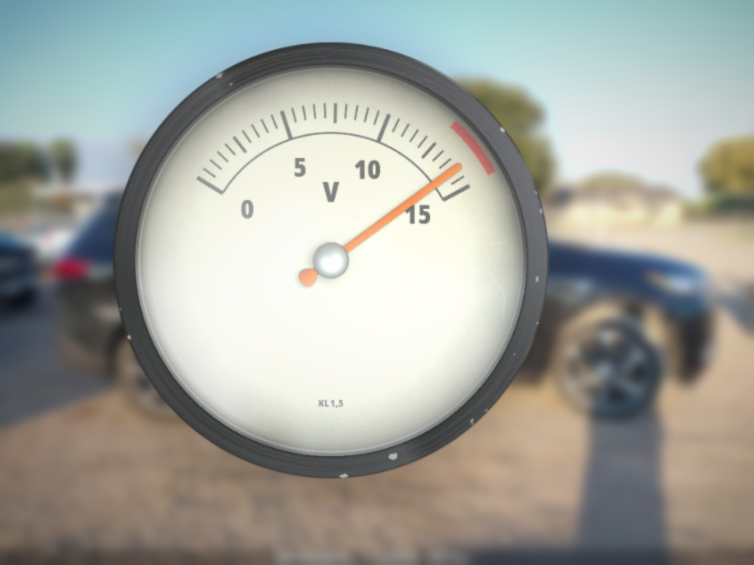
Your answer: 14V
